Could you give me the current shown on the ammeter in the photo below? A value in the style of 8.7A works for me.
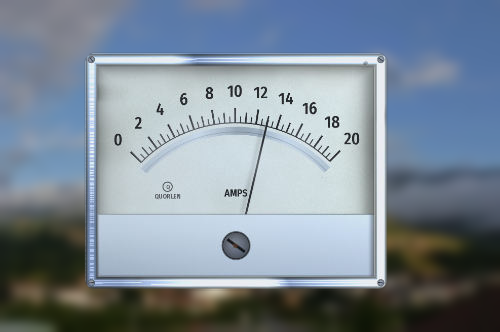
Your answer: 13A
